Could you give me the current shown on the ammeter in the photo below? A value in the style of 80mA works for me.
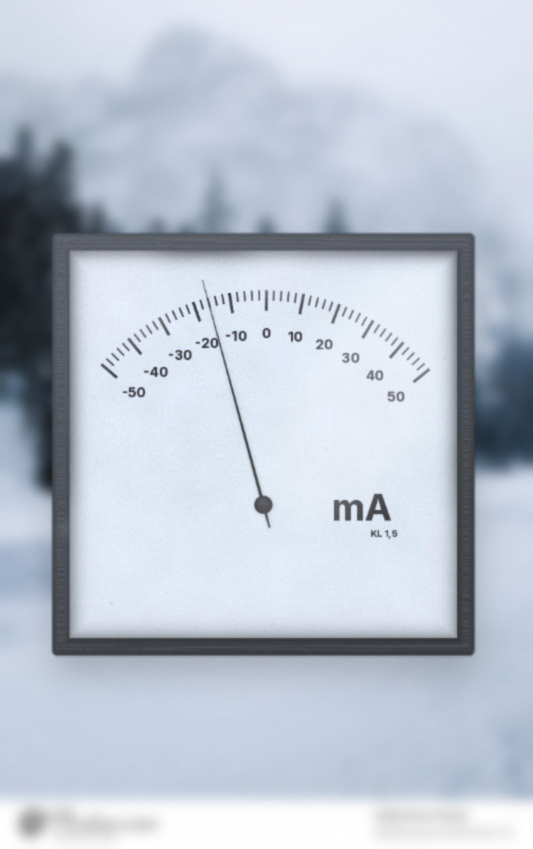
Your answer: -16mA
